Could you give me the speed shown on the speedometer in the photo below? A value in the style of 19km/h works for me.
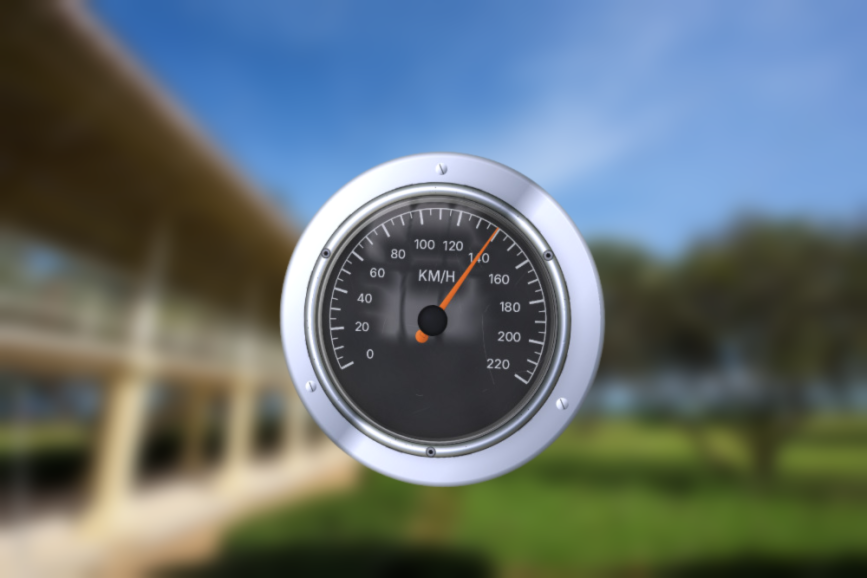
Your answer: 140km/h
